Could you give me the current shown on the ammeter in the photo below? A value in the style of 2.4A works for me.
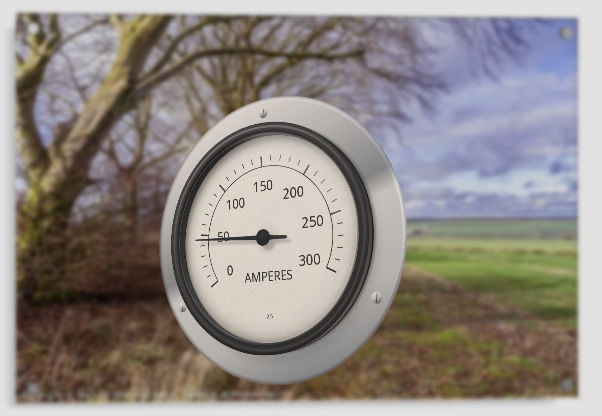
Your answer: 45A
